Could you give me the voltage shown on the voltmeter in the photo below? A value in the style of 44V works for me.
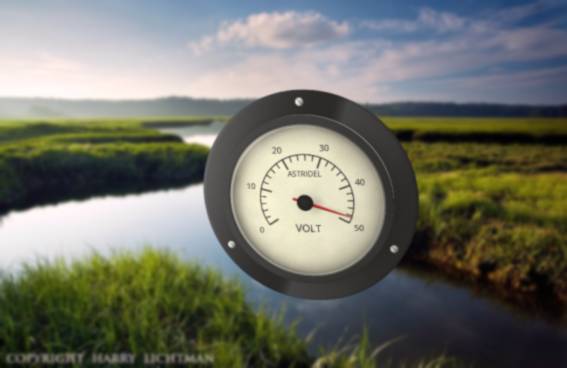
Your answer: 48V
